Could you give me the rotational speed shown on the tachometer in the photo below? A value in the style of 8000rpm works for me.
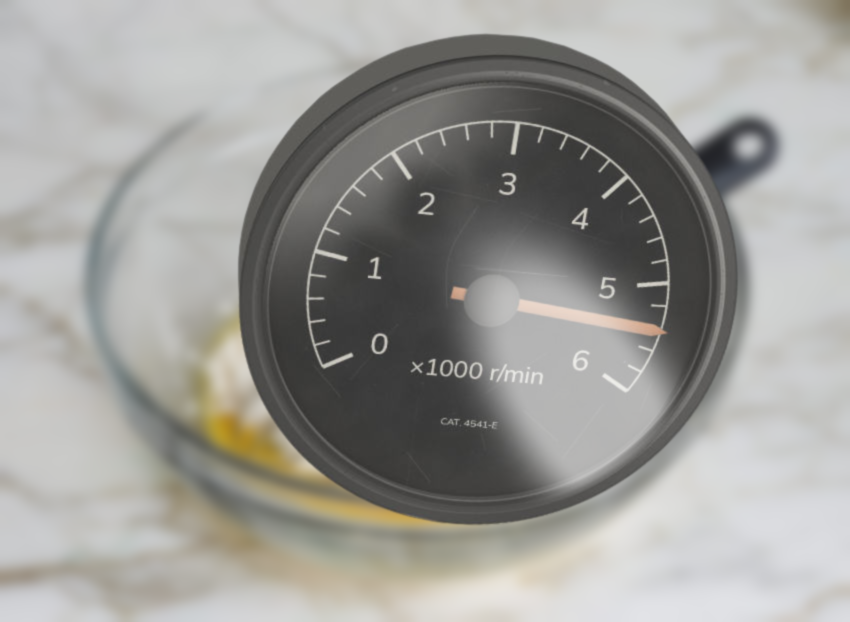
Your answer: 5400rpm
